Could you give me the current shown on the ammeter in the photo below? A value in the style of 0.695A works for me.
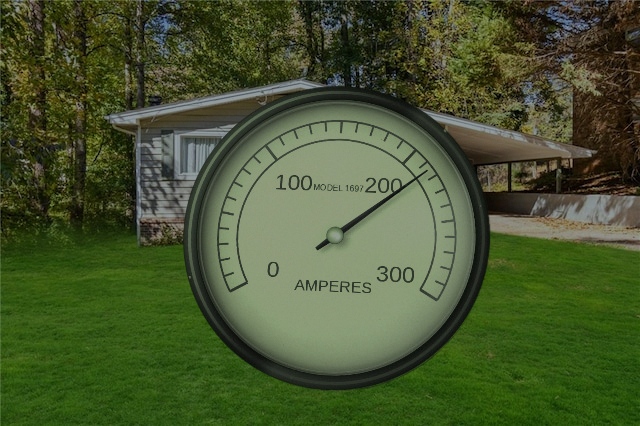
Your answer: 215A
